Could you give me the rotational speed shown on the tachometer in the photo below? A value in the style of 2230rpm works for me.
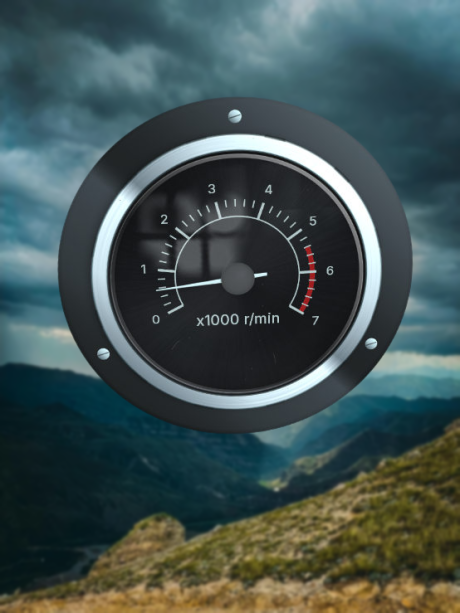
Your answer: 600rpm
